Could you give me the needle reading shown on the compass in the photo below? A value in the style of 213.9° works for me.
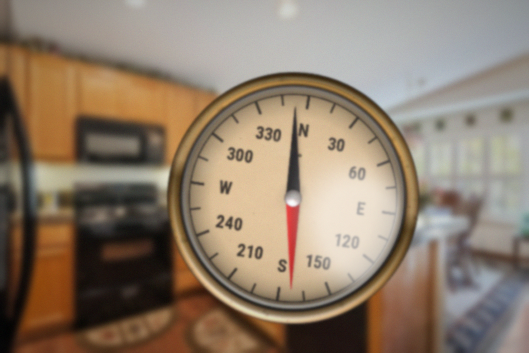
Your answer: 172.5°
